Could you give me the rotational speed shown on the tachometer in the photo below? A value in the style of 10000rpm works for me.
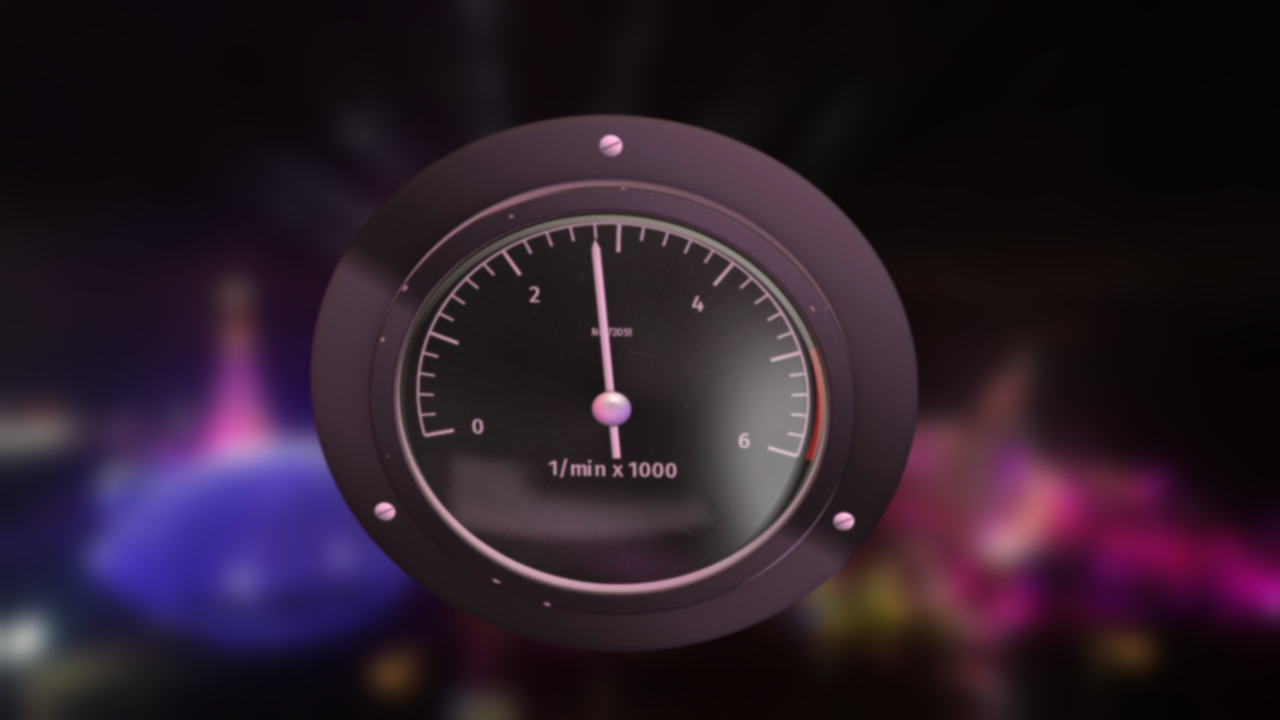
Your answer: 2800rpm
